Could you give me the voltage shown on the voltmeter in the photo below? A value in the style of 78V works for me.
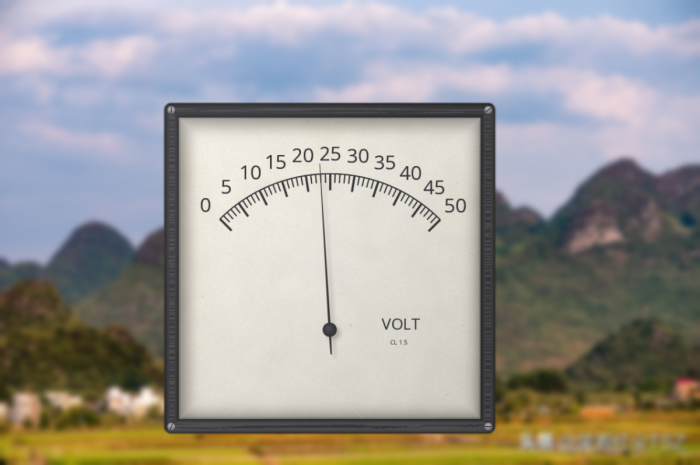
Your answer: 23V
